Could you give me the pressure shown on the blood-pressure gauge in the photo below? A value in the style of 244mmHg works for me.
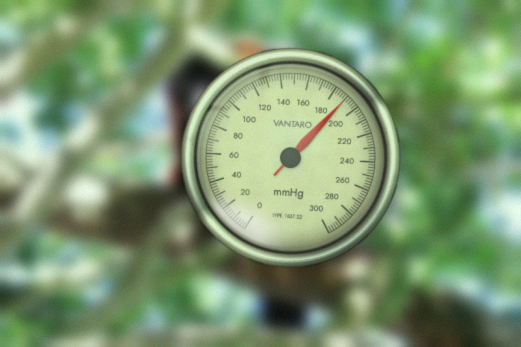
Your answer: 190mmHg
